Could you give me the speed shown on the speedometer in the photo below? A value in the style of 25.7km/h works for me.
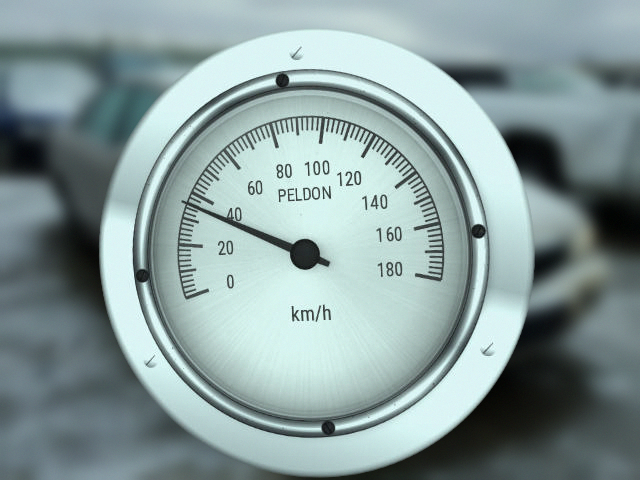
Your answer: 36km/h
